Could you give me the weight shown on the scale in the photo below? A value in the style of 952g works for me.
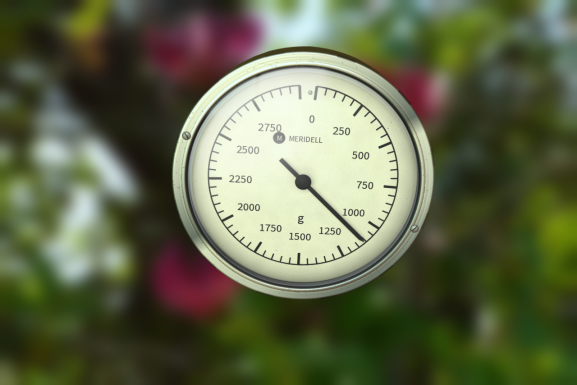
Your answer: 1100g
